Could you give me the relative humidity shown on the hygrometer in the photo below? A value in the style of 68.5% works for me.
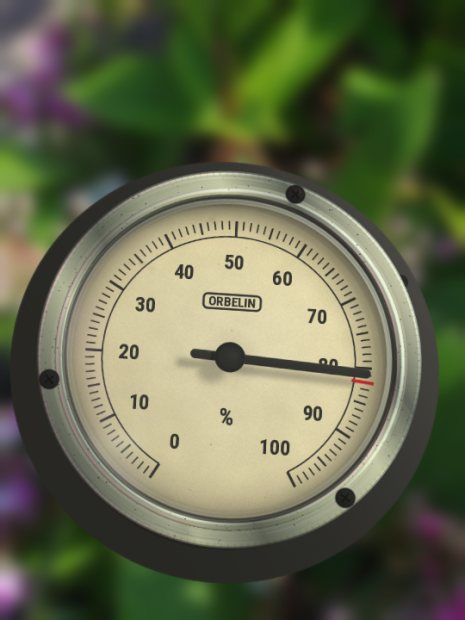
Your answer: 81%
